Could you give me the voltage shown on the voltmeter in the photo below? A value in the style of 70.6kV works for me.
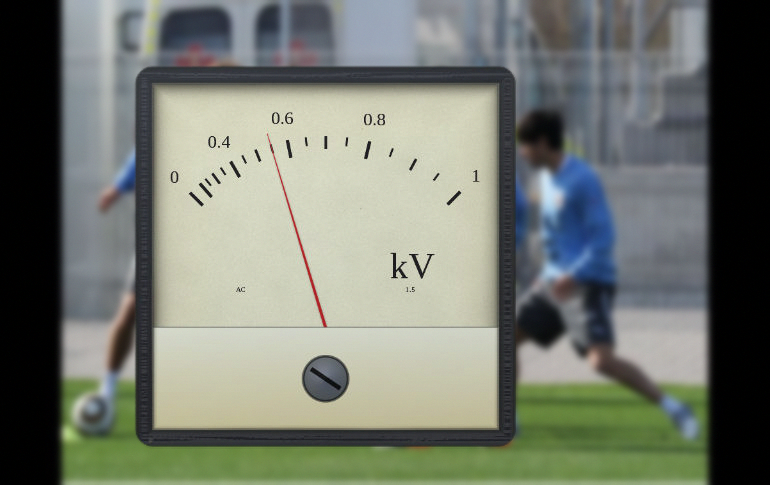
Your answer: 0.55kV
